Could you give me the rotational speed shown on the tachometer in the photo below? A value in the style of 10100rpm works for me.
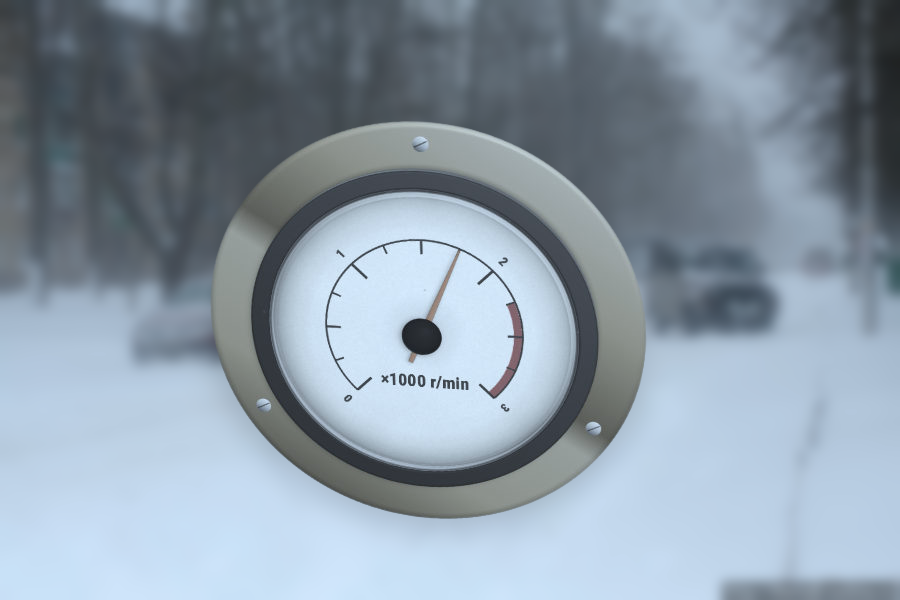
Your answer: 1750rpm
